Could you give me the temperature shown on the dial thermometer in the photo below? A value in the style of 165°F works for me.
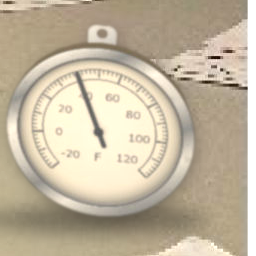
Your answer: 40°F
